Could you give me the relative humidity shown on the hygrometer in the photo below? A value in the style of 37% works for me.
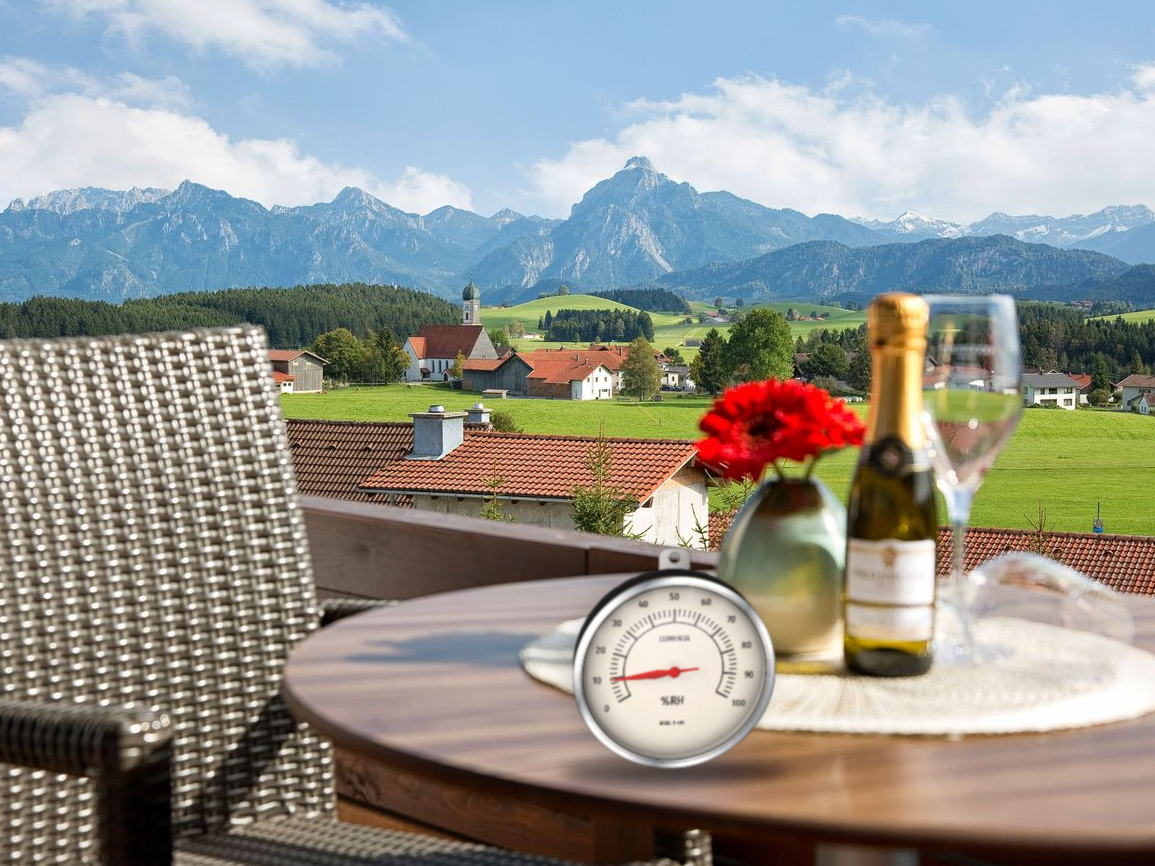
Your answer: 10%
